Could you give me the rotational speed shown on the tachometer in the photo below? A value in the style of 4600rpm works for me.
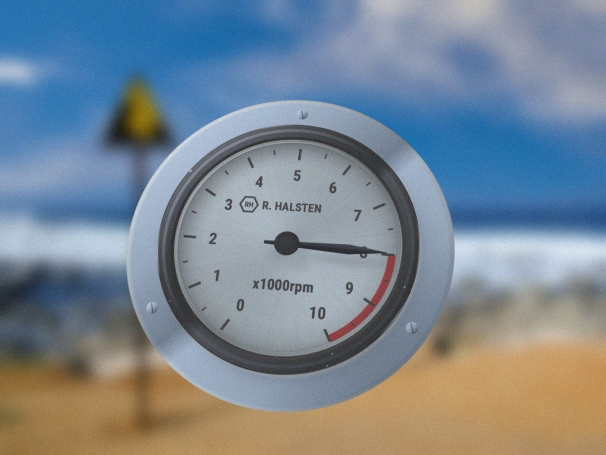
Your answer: 8000rpm
